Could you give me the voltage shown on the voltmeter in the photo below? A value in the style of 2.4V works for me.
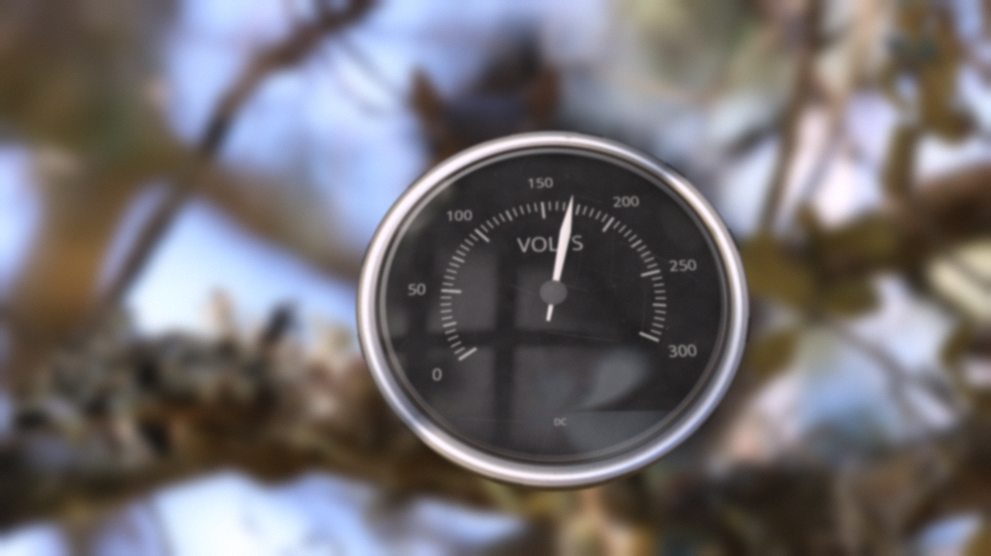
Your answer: 170V
